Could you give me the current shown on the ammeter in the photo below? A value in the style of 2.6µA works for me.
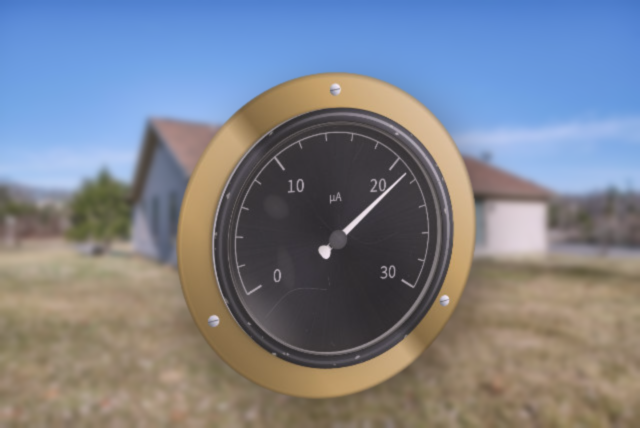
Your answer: 21µA
